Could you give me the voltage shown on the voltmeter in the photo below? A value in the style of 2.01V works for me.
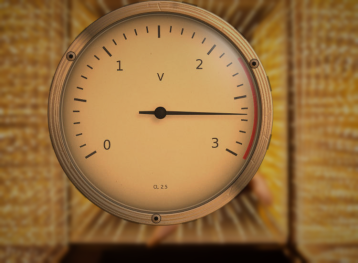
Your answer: 2.65V
